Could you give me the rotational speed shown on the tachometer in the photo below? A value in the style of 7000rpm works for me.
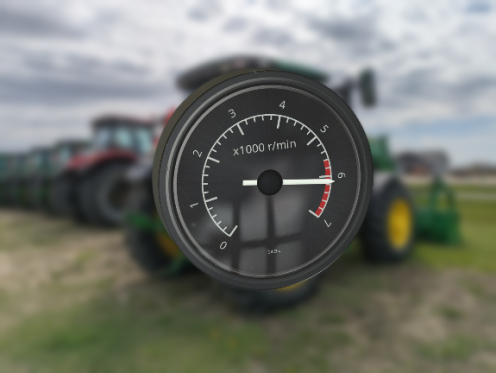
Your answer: 6100rpm
